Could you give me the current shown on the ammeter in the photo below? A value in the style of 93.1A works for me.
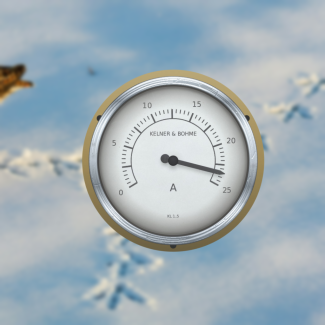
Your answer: 23.5A
